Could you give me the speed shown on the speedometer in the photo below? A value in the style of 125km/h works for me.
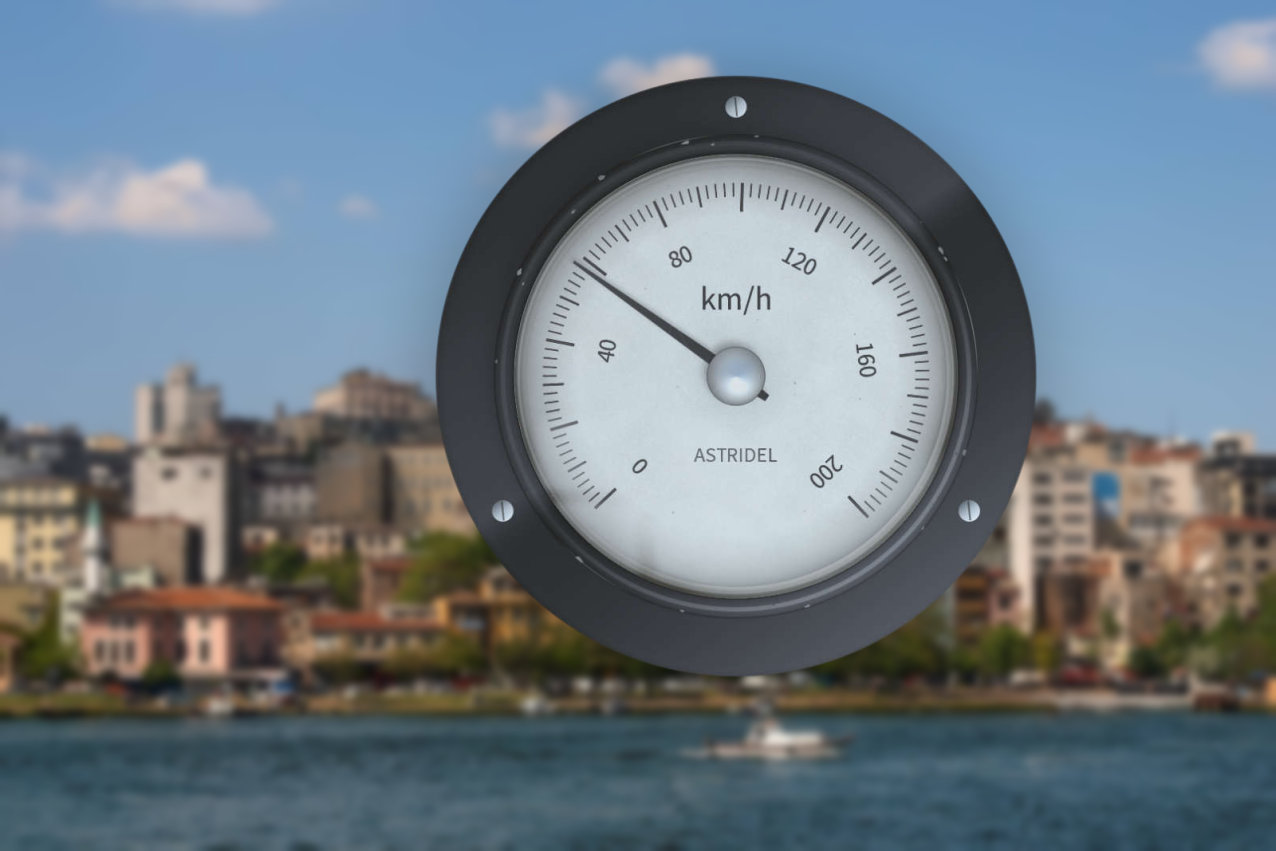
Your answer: 58km/h
